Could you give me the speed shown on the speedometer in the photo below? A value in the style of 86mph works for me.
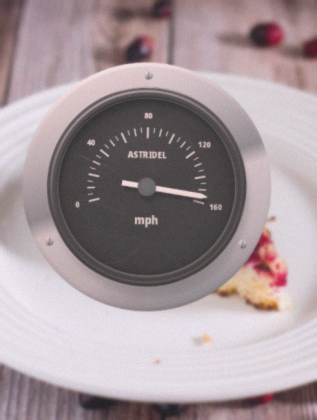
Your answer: 155mph
